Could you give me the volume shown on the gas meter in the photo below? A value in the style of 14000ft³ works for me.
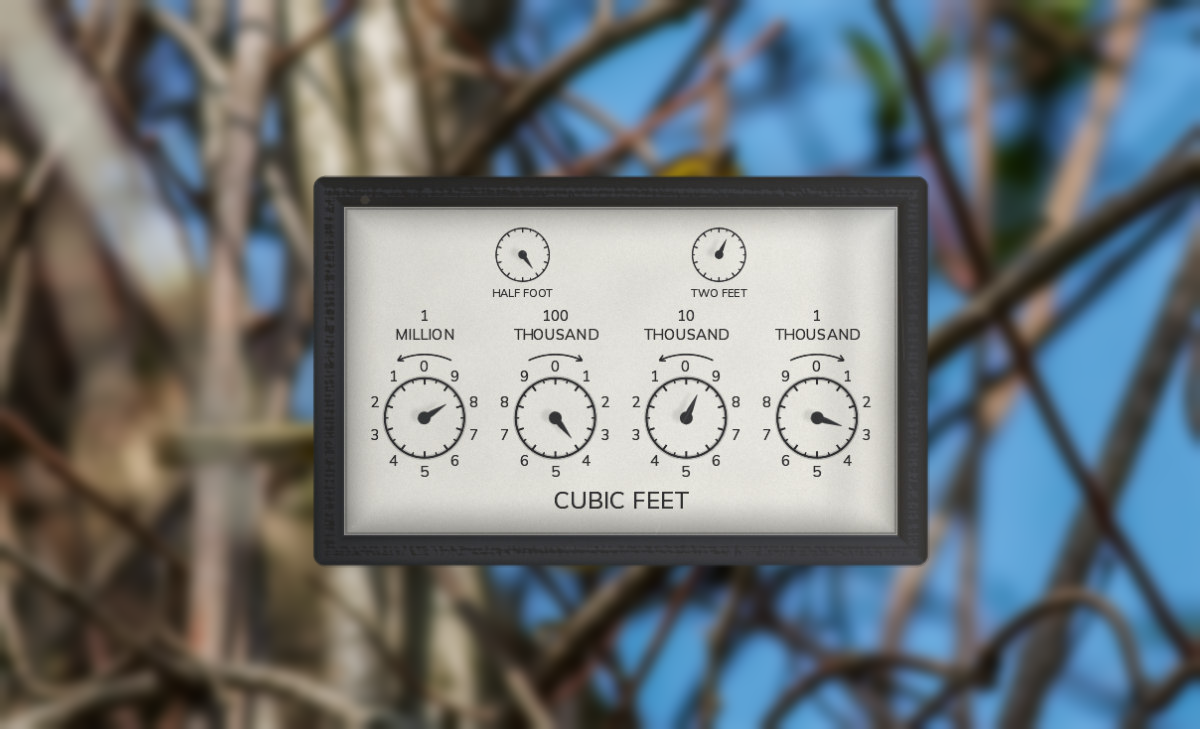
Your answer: 839300ft³
